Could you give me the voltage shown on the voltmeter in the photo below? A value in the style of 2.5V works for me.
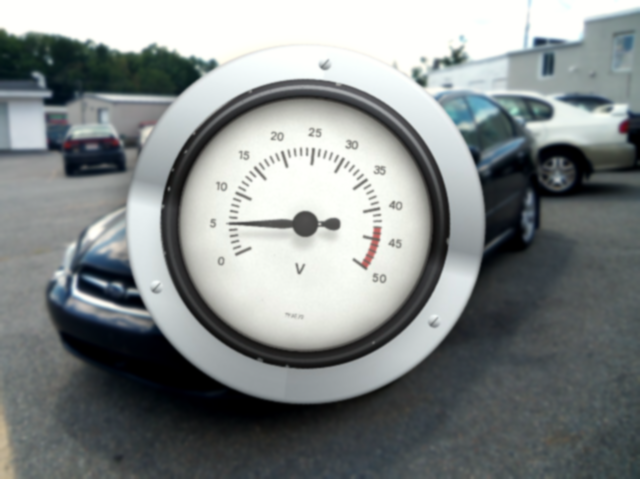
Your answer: 5V
